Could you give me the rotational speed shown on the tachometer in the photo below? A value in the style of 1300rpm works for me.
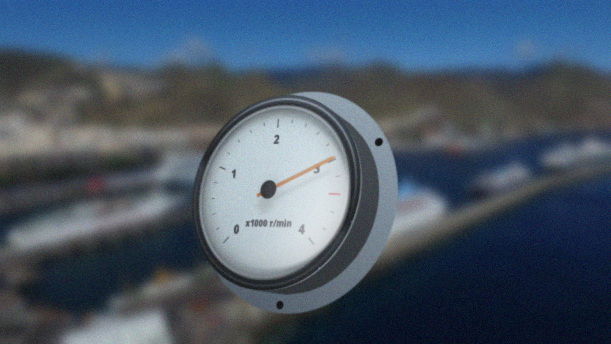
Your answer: 3000rpm
